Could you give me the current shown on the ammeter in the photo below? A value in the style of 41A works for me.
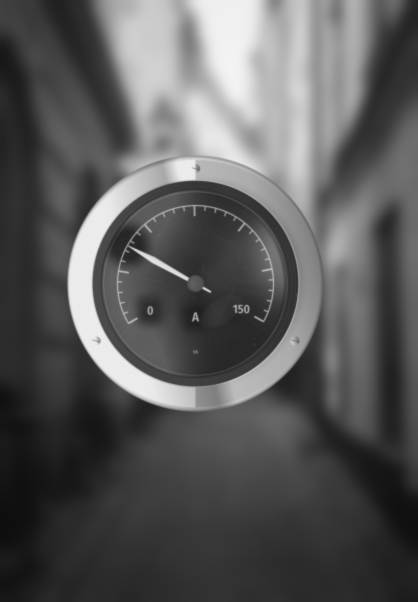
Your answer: 37.5A
